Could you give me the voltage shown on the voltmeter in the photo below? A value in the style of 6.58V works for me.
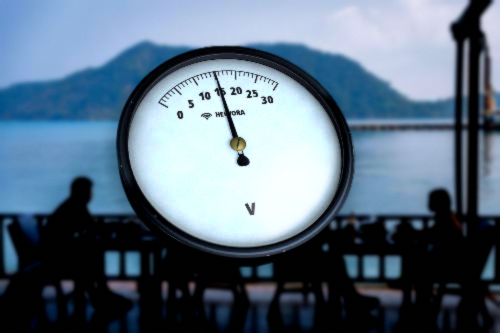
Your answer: 15V
